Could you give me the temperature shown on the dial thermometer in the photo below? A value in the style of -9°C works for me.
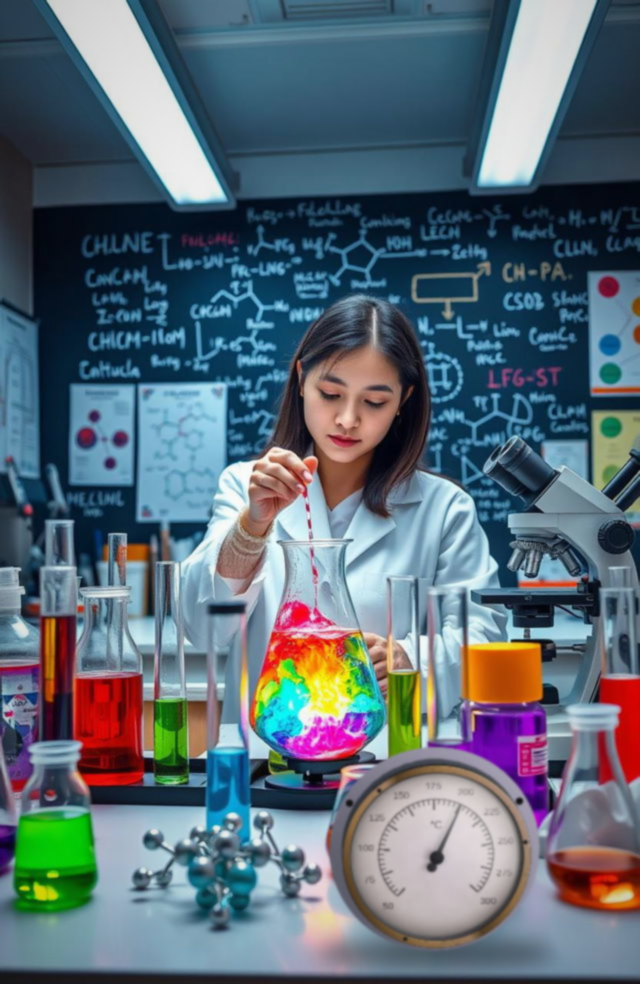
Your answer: 200°C
